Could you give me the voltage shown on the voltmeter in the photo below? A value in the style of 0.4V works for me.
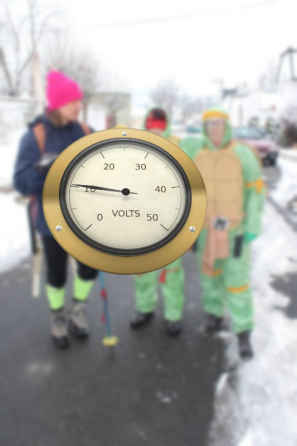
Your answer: 10V
